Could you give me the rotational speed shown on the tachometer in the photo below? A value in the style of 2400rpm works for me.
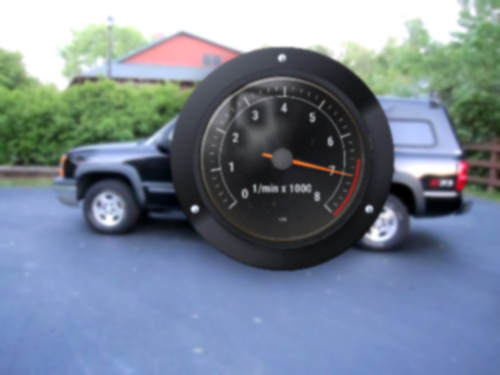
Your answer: 7000rpm
